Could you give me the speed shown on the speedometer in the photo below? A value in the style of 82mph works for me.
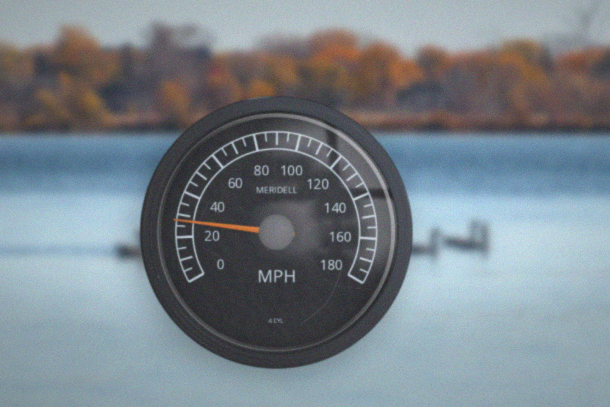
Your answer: 27.5mph
